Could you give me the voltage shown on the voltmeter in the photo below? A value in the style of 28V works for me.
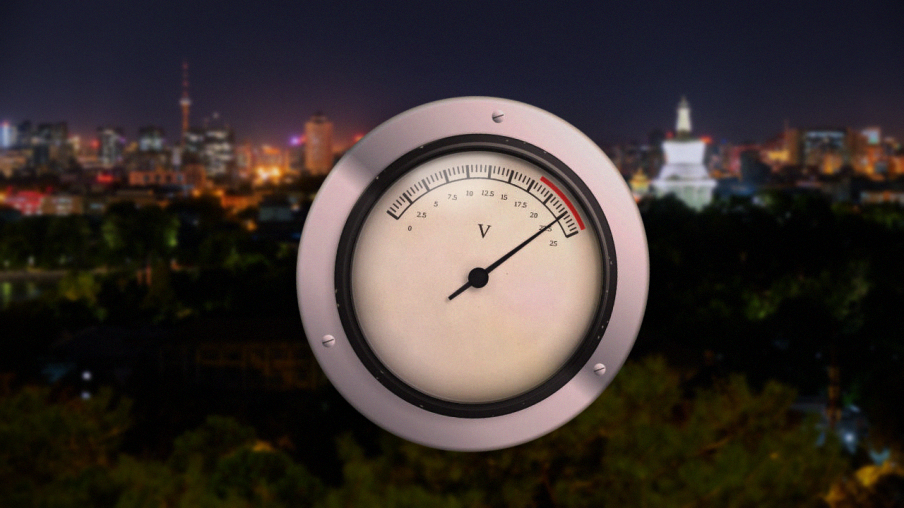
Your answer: 22.5V
